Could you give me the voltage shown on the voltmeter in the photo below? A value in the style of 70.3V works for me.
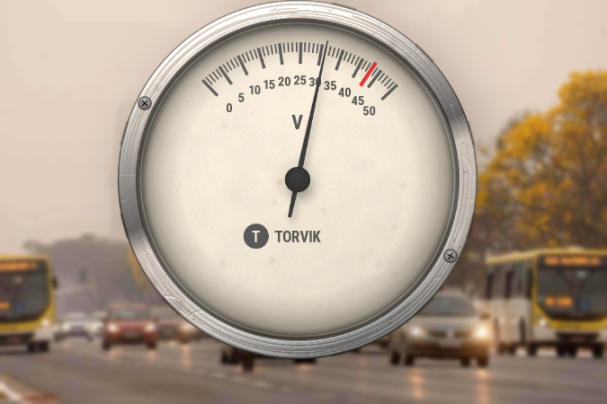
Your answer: 31V
